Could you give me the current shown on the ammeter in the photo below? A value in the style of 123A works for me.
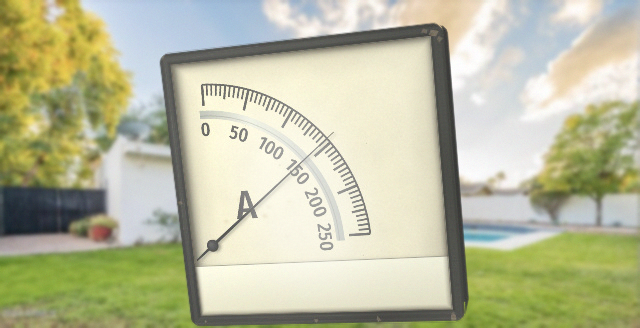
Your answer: 145A
